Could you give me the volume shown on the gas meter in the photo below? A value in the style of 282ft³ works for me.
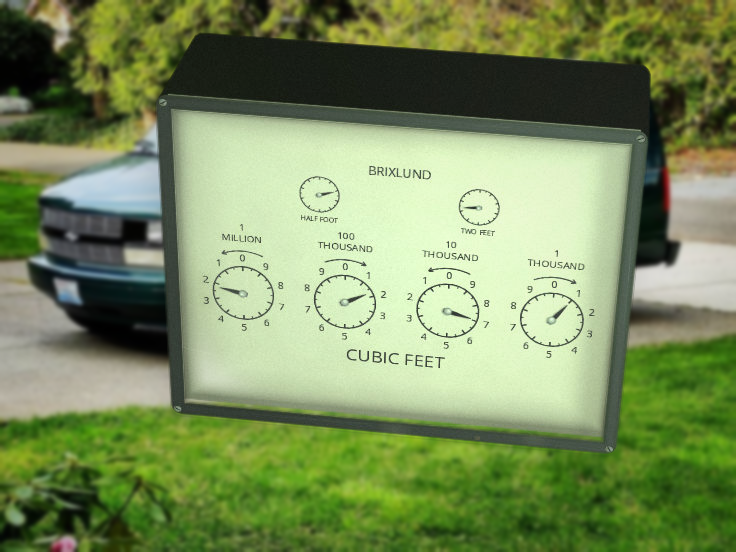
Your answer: 217100ft³
